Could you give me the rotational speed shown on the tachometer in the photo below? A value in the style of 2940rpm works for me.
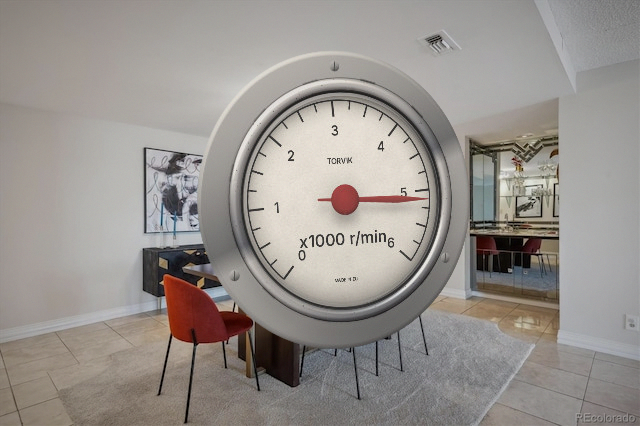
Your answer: 5125rpm
